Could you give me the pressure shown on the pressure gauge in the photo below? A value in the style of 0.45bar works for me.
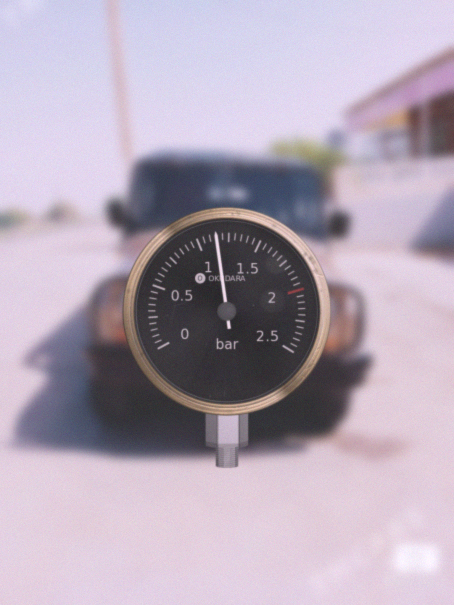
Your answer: 1.15bar
